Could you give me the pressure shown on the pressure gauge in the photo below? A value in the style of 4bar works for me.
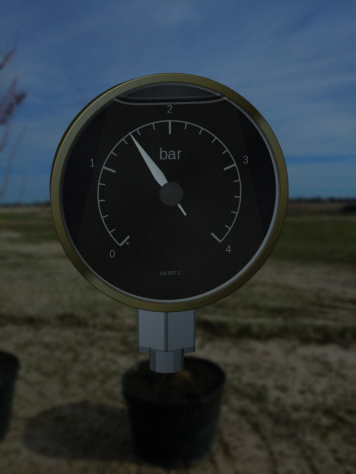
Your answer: 1.5bar
